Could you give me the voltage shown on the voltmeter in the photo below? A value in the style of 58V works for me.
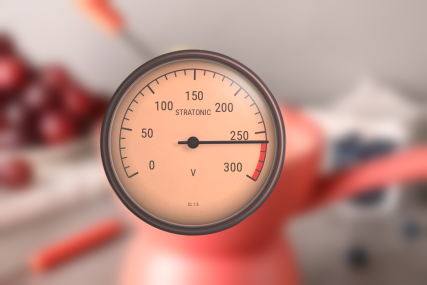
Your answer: 260V
